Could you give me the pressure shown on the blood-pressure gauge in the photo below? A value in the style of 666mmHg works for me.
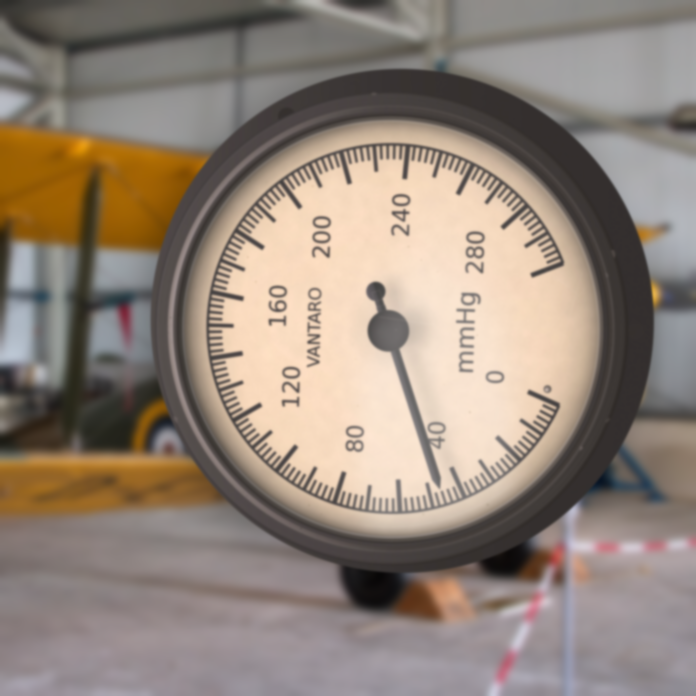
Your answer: 46mmHg
